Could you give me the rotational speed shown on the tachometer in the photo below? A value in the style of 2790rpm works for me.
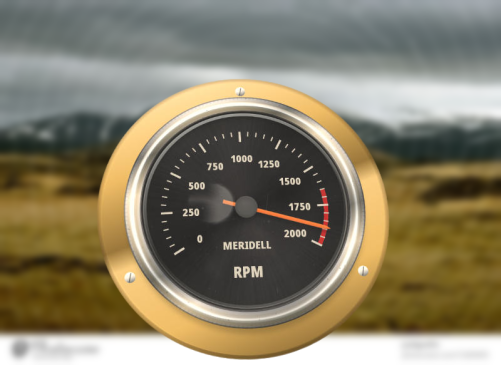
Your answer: 1900rpm
